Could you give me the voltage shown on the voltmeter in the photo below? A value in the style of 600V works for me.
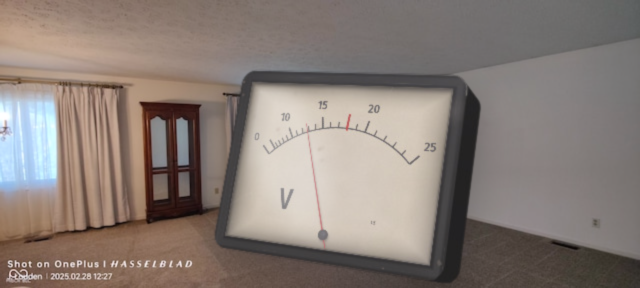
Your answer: 13V
